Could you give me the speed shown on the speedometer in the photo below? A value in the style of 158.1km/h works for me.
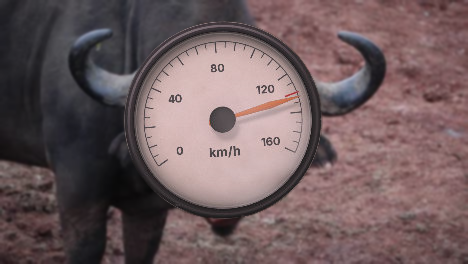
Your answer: 132.5km/h
